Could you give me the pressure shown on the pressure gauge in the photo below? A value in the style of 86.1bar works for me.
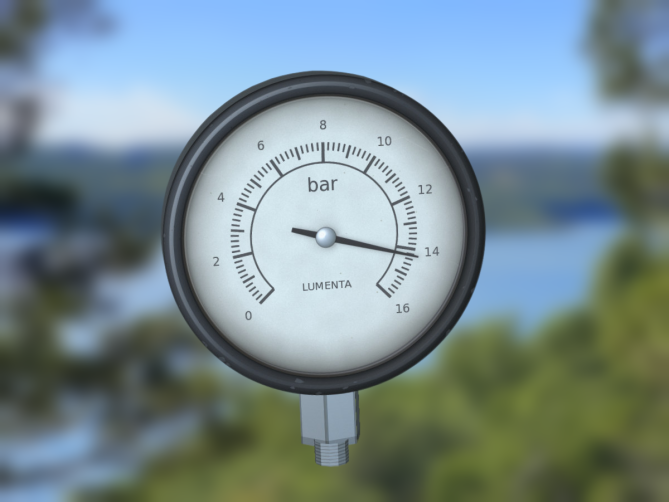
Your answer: 14.2bar
